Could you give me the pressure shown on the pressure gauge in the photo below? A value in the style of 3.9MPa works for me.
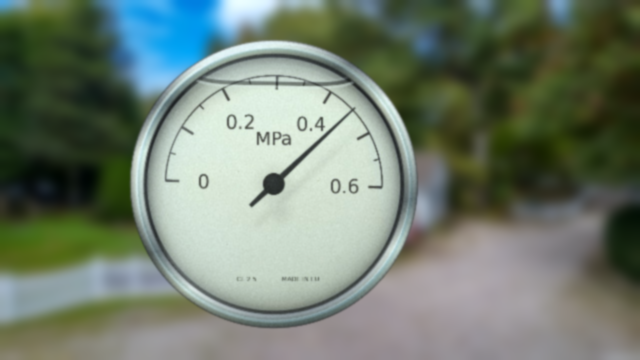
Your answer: 0.45MPa
